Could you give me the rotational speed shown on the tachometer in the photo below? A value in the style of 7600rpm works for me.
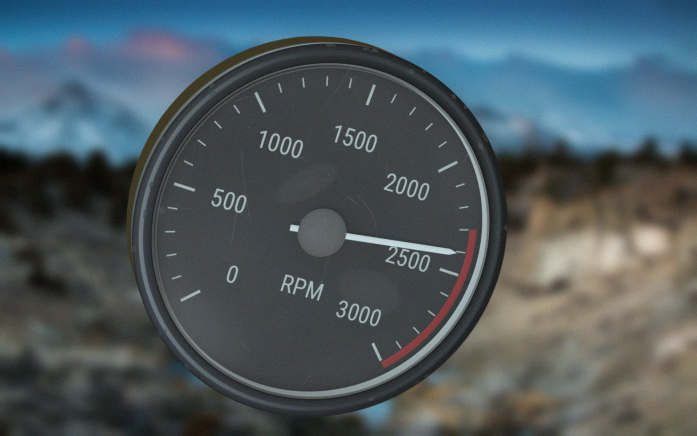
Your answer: 2400rpm
